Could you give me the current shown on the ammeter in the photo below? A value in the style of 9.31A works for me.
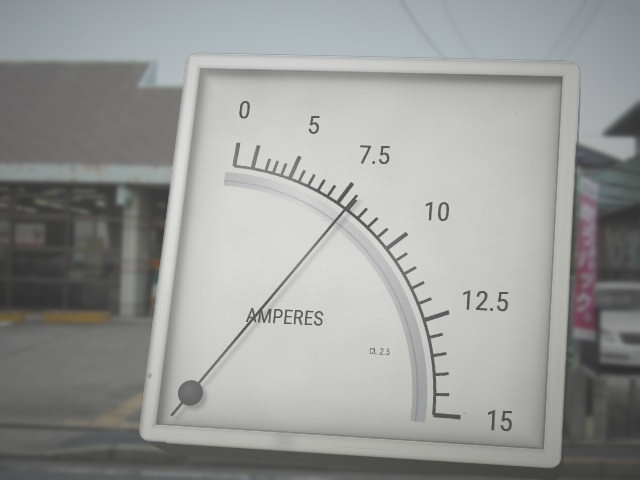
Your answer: 8A
